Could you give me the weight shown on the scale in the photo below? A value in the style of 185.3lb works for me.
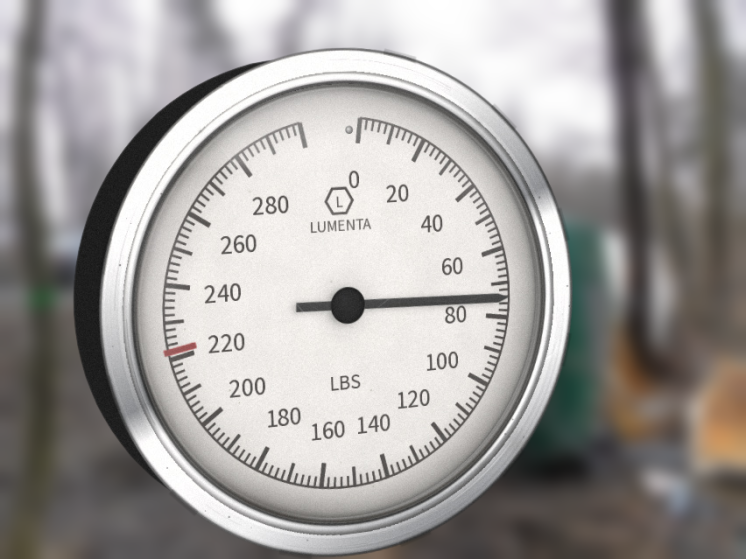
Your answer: 74lb
